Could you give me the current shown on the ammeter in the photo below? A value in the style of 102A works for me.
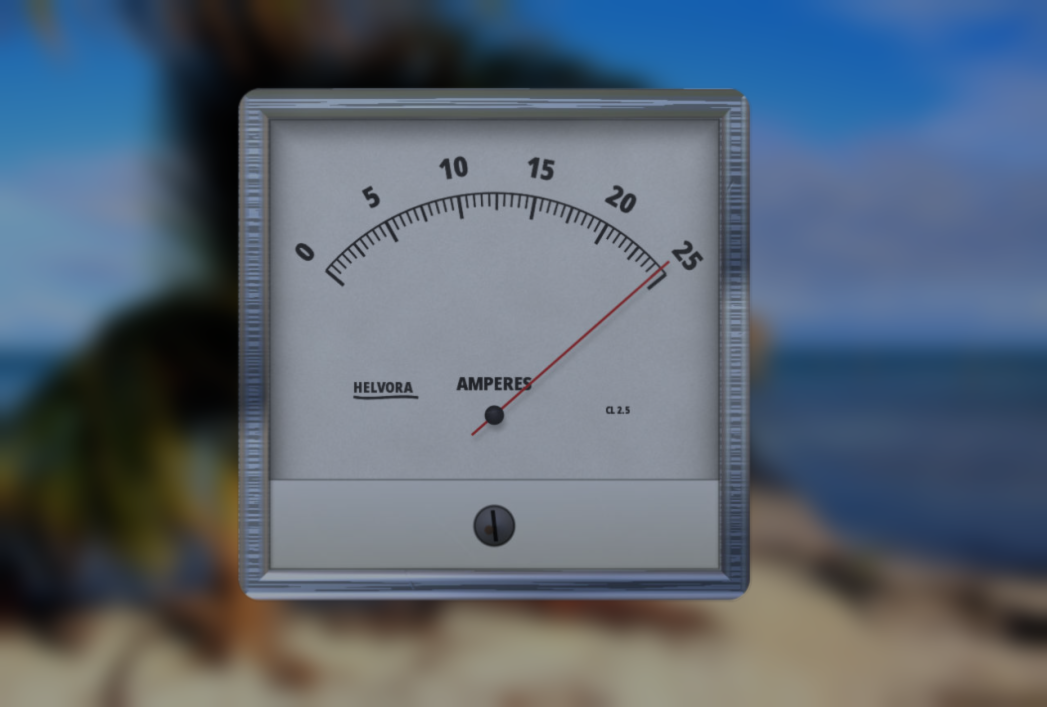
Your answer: 24.5A
